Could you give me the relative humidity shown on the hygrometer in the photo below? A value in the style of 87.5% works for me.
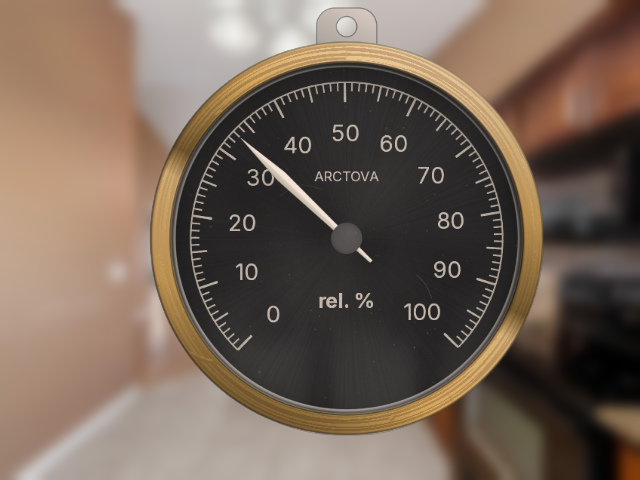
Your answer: 33%
